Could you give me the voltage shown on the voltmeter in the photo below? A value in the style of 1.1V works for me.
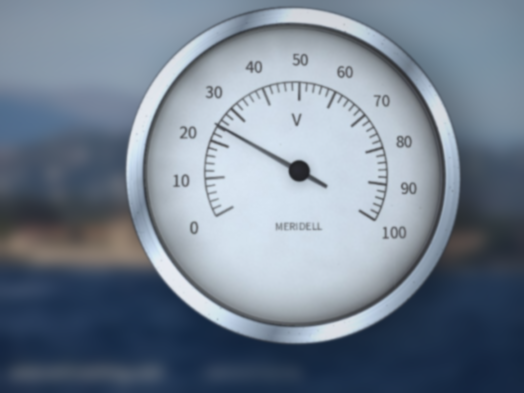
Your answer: 24V
